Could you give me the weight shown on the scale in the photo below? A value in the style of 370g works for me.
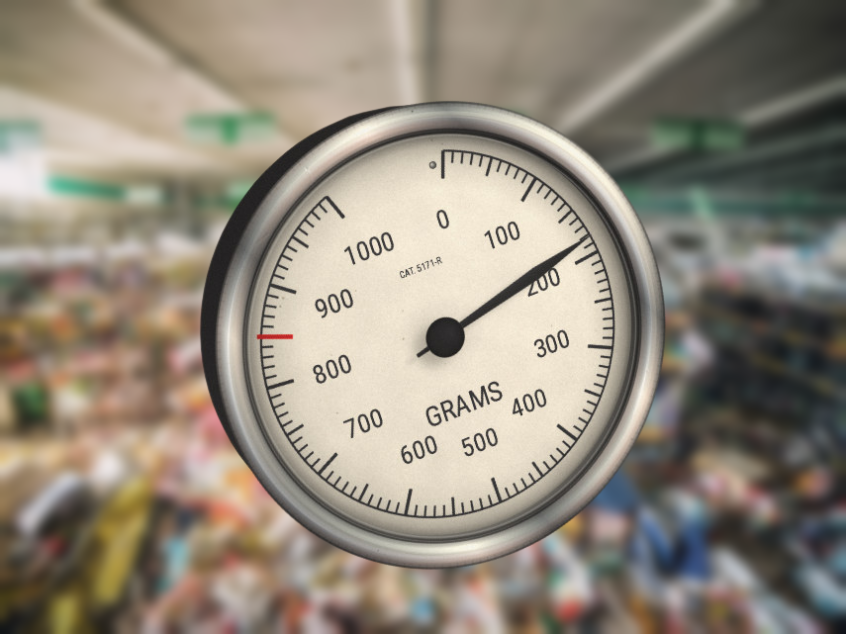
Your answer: 180g
